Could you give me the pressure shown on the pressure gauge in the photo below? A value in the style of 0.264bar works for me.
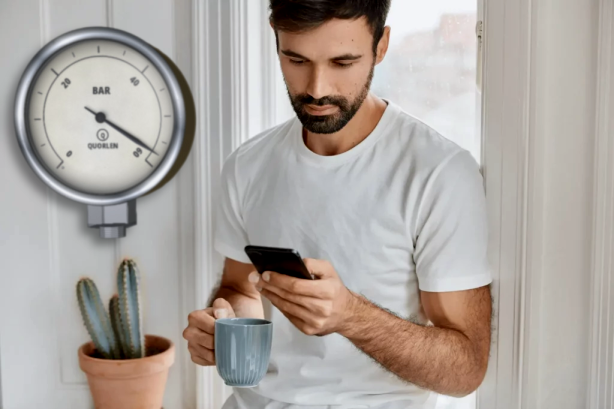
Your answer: 57.5bar
